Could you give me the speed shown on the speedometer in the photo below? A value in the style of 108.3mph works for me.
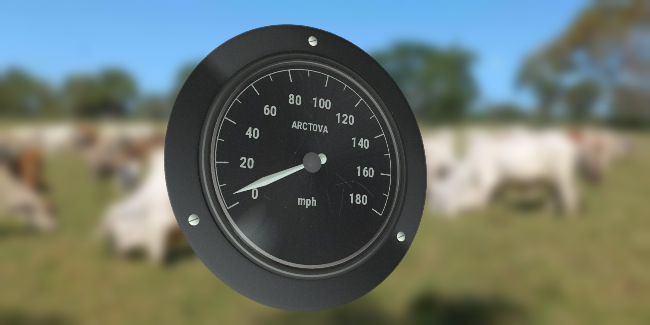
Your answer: 5mph
